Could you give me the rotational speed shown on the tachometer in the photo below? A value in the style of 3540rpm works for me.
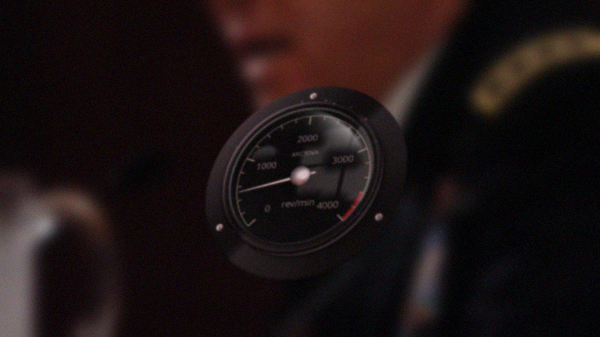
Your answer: 500rpm
